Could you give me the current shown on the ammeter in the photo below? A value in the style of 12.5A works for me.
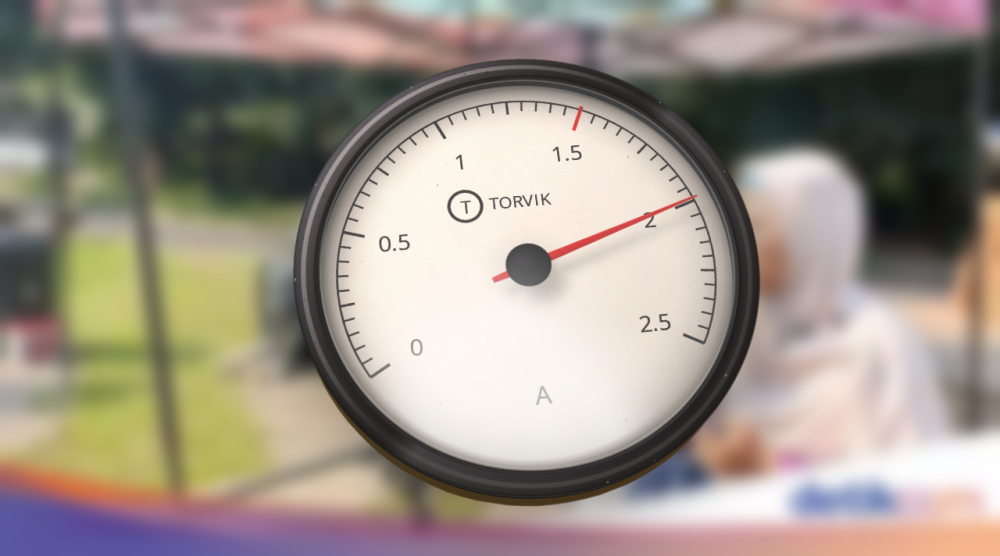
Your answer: 2A
